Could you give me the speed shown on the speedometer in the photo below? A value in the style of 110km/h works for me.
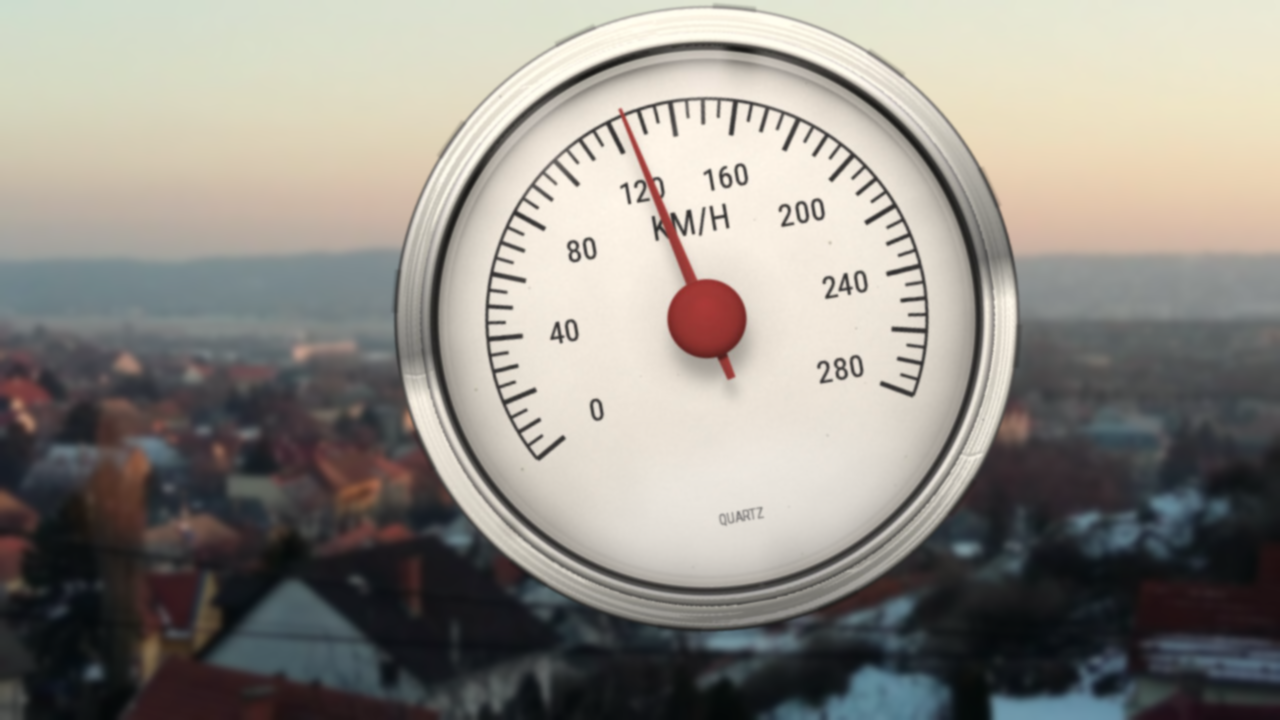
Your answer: 125km/h
